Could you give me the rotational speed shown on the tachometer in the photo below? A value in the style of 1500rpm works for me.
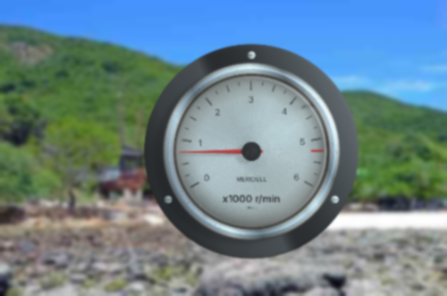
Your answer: 750rpm
